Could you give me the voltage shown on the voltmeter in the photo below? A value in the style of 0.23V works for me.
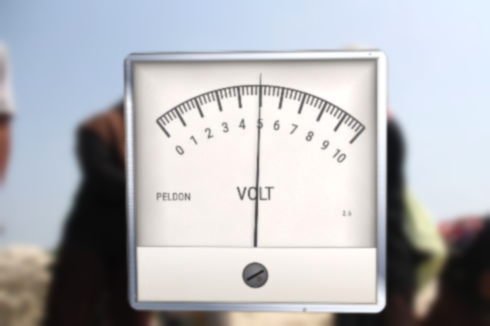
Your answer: 5V
